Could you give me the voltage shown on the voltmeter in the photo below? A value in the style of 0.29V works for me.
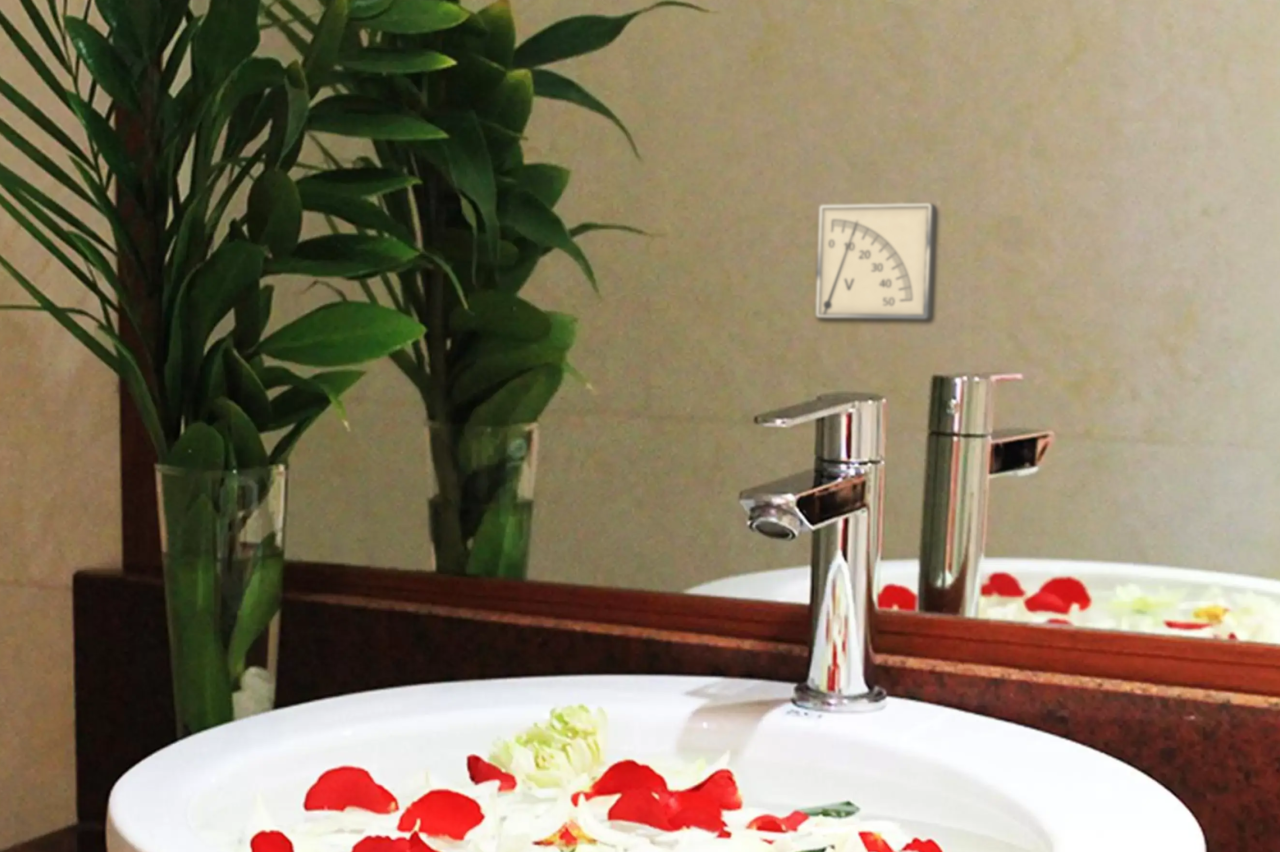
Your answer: 10V
